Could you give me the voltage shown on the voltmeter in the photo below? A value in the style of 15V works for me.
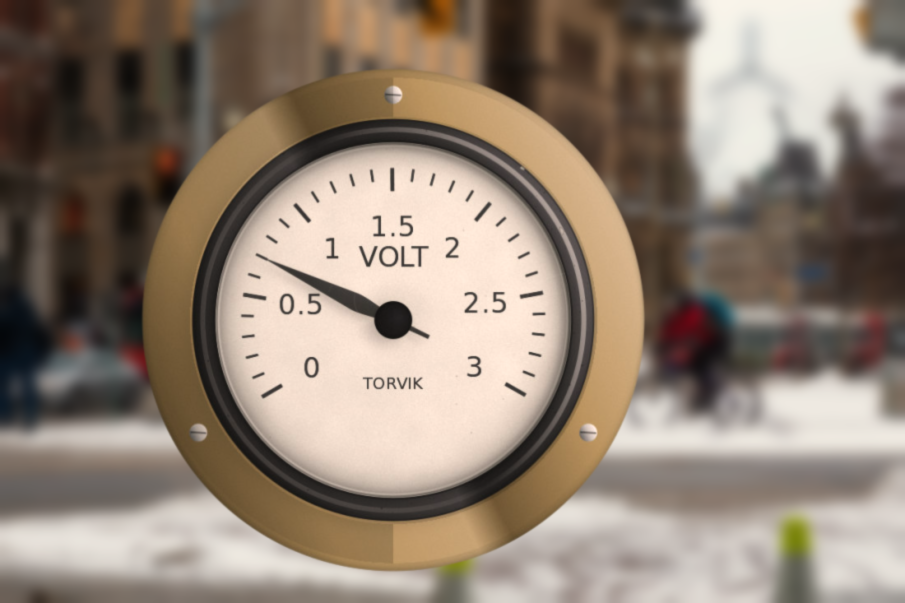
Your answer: 0.7V
